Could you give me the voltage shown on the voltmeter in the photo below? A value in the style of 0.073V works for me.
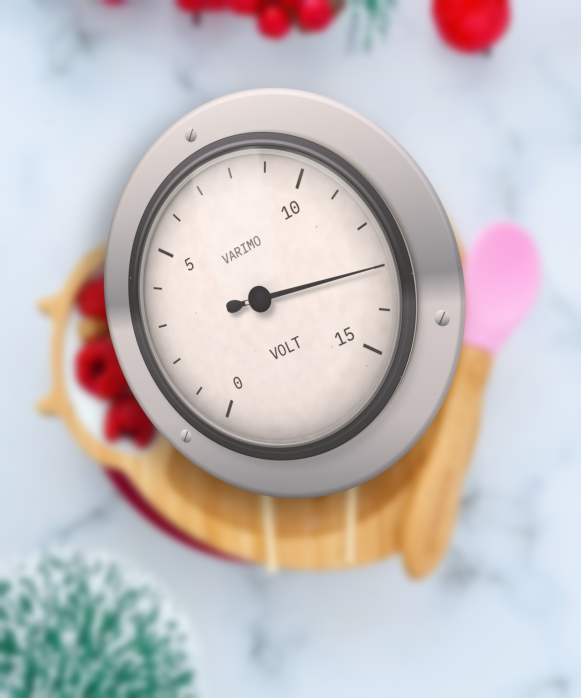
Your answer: 13V
